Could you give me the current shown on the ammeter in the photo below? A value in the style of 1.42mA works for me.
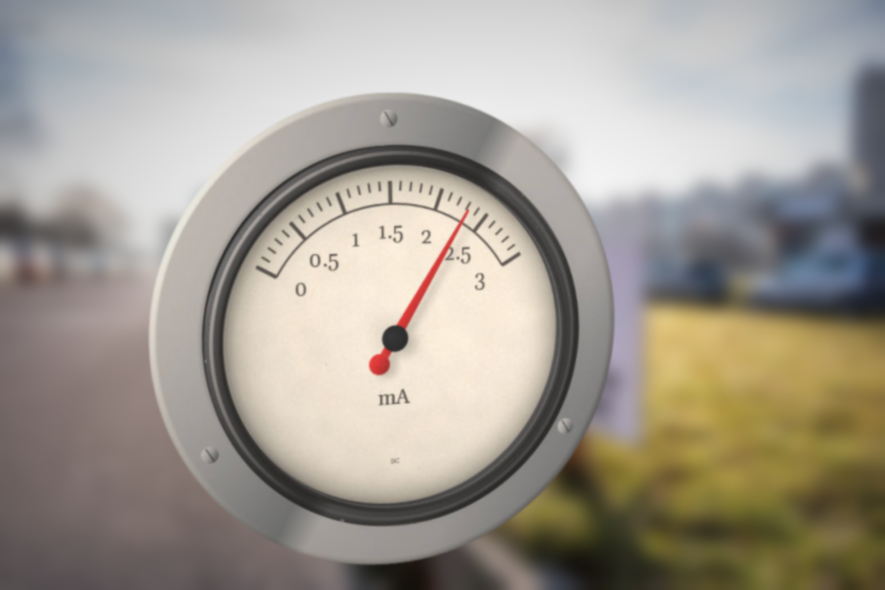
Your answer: 2.3mA
